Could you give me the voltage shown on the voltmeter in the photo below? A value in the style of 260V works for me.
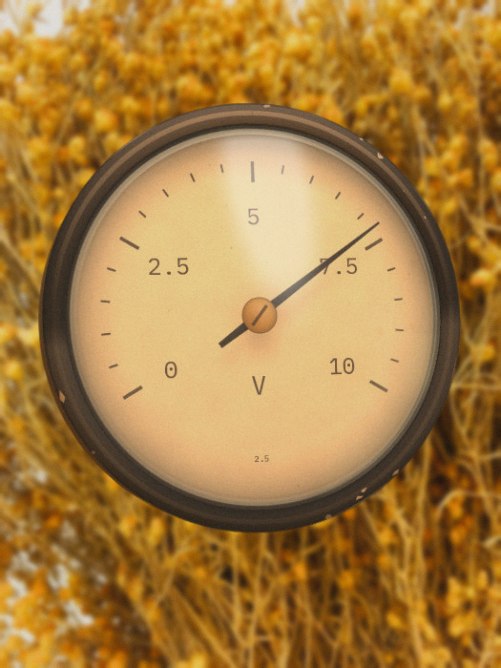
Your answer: 7.25V
